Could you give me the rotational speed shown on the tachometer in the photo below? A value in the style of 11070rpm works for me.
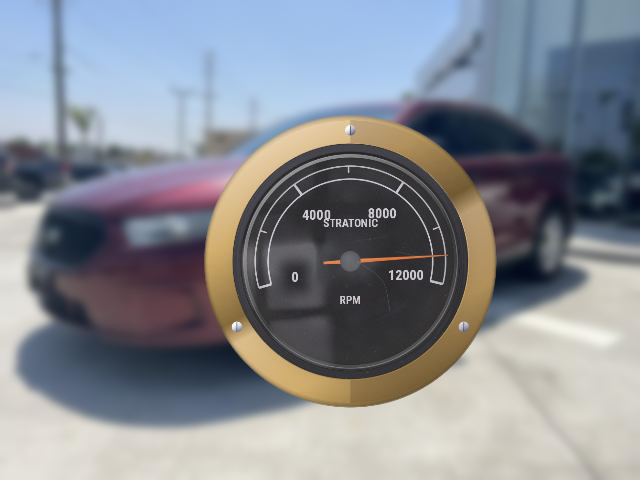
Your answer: 11000rpm
